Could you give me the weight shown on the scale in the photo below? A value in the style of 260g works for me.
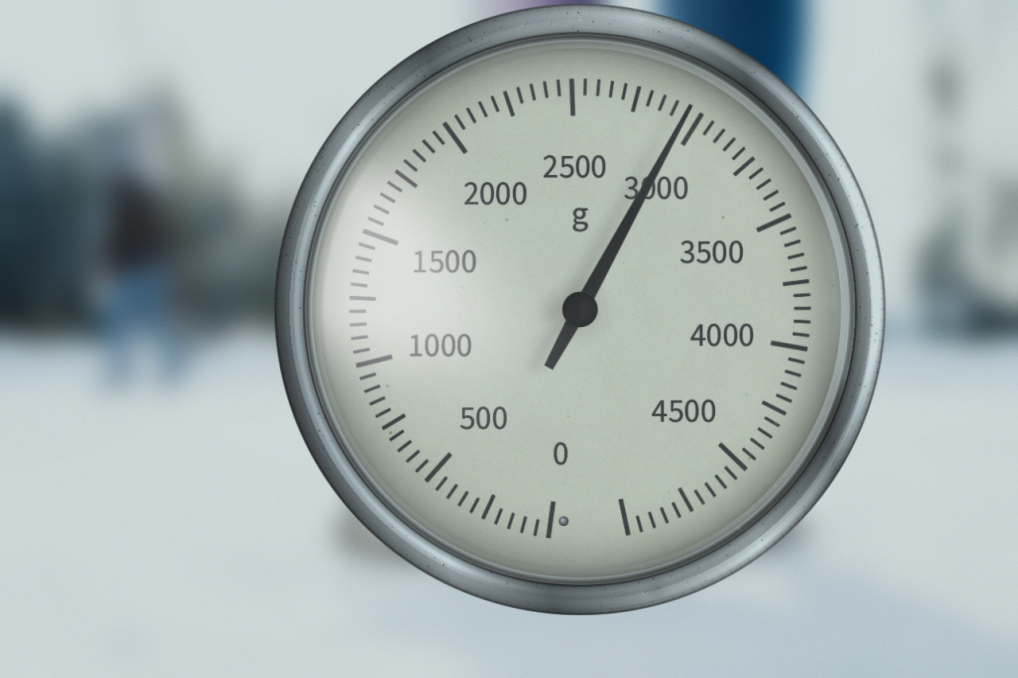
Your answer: 2950g
